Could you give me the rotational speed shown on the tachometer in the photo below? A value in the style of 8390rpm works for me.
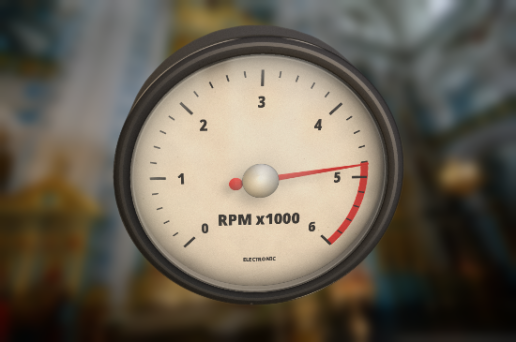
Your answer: 4800rpm
